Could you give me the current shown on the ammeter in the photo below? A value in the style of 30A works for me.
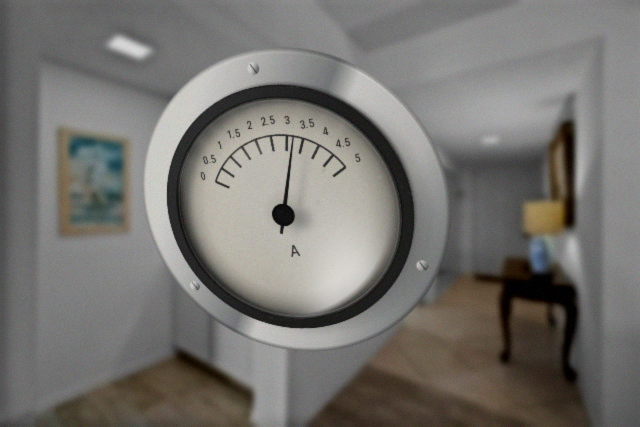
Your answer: 3.25A
